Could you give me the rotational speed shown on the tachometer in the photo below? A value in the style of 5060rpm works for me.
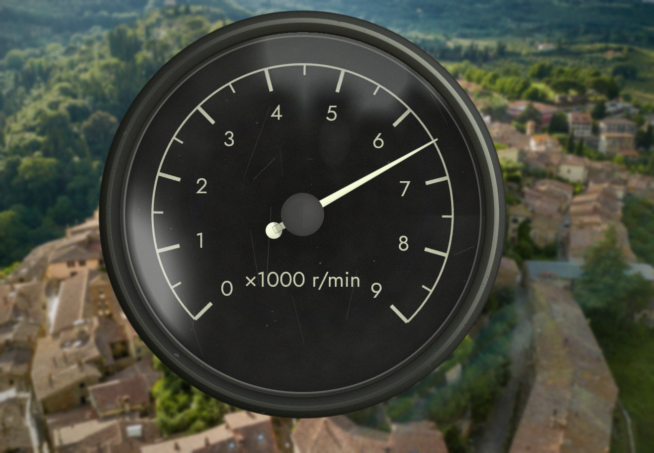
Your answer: 6500rpm
